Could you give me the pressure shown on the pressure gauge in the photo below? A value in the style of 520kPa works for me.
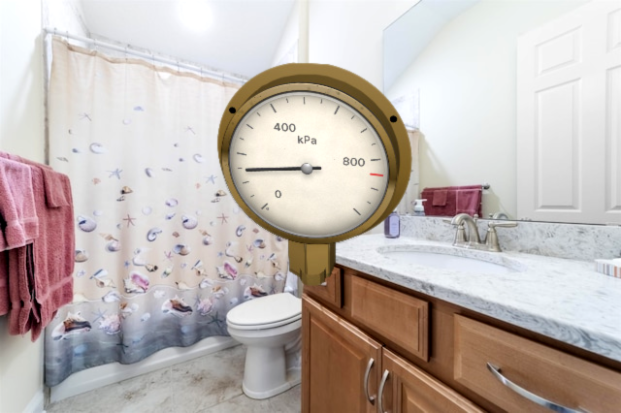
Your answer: 150kPa
